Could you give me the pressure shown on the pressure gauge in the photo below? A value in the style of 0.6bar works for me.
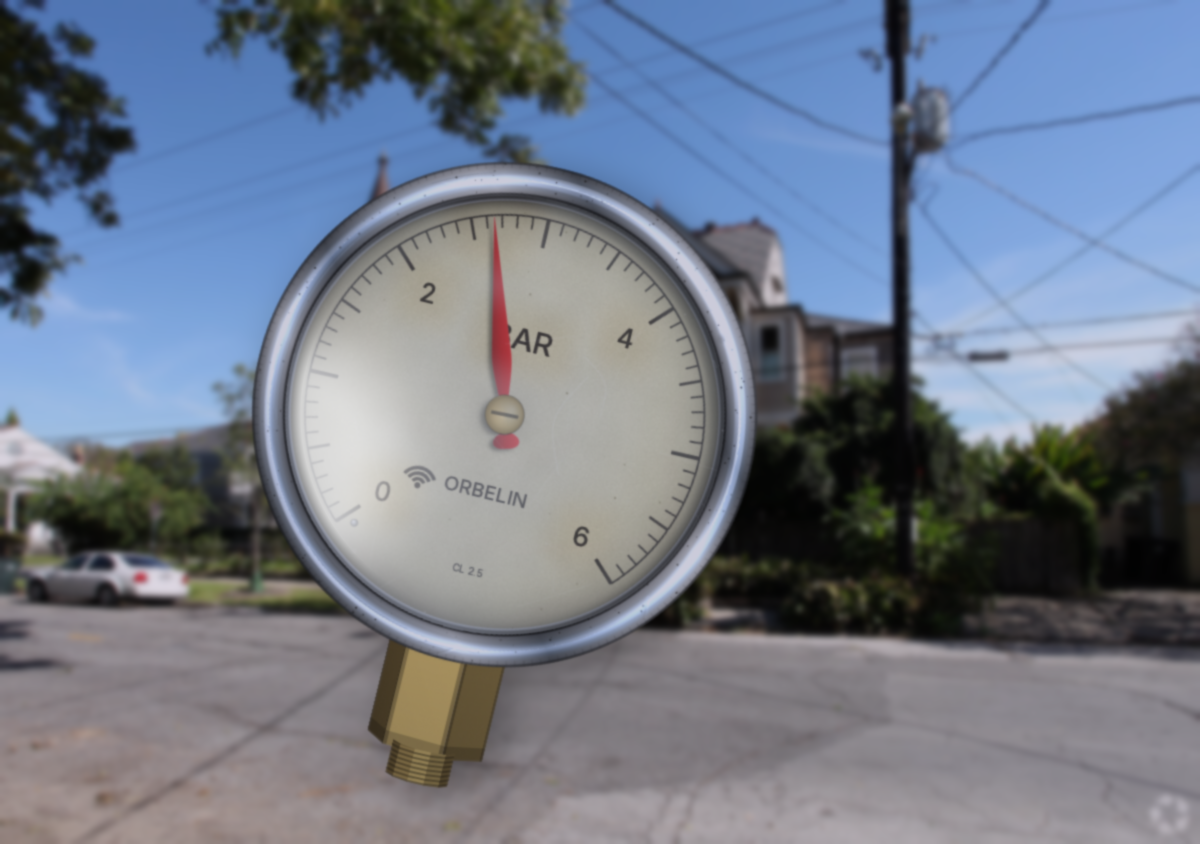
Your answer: 2.65bar
